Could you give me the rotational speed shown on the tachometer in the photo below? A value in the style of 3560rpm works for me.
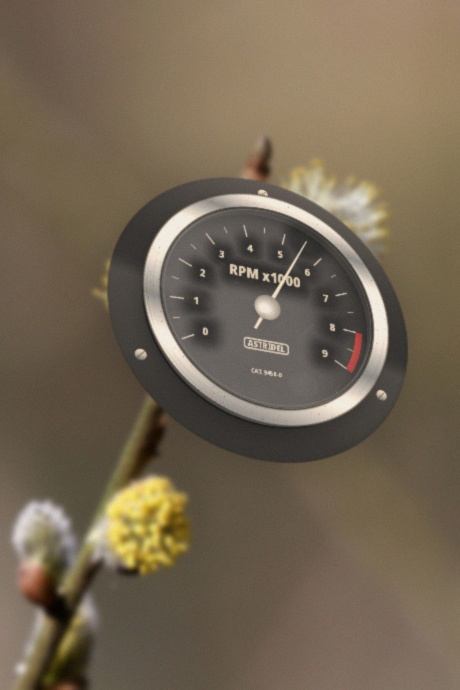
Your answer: 5500rpm
